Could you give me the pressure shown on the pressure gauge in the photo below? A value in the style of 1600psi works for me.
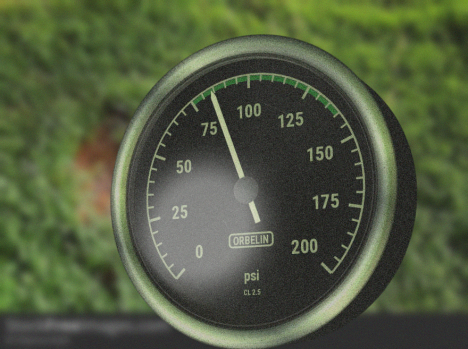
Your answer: 85psi
